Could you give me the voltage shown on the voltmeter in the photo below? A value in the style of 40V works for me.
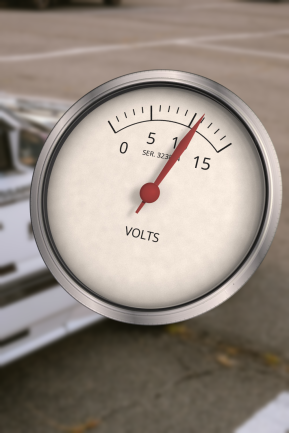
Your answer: 11V
